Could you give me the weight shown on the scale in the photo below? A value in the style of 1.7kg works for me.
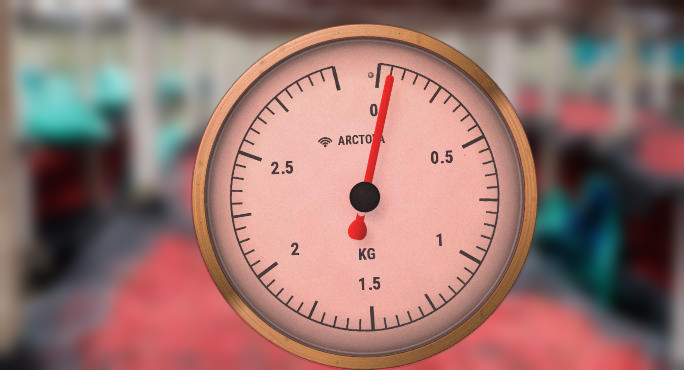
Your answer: 0.05kg
